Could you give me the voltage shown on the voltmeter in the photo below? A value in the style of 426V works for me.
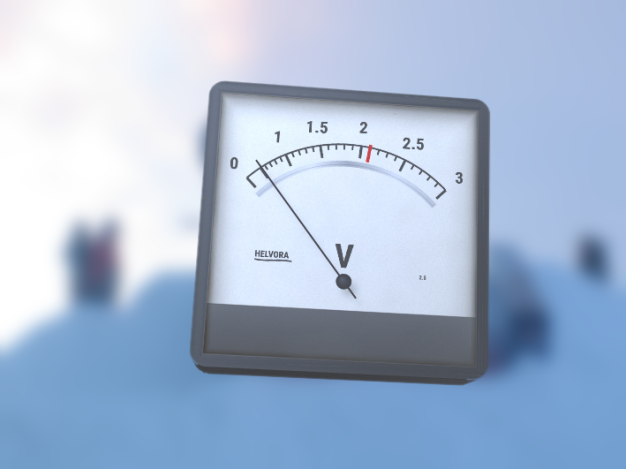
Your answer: 0.5V
